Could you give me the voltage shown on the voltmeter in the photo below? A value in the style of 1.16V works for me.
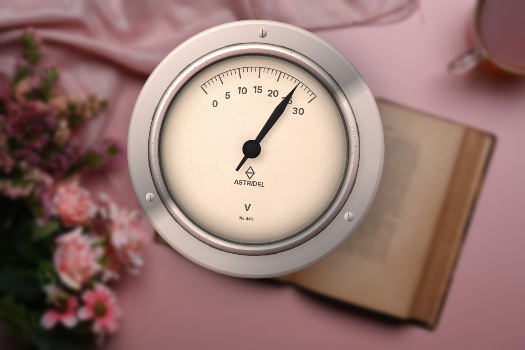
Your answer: 25V
